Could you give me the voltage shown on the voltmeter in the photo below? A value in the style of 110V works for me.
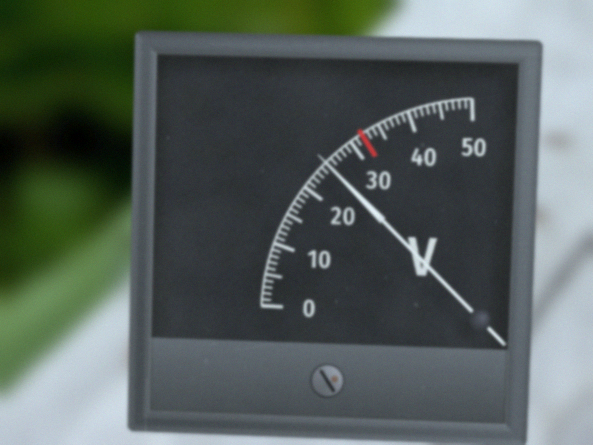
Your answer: 25V
